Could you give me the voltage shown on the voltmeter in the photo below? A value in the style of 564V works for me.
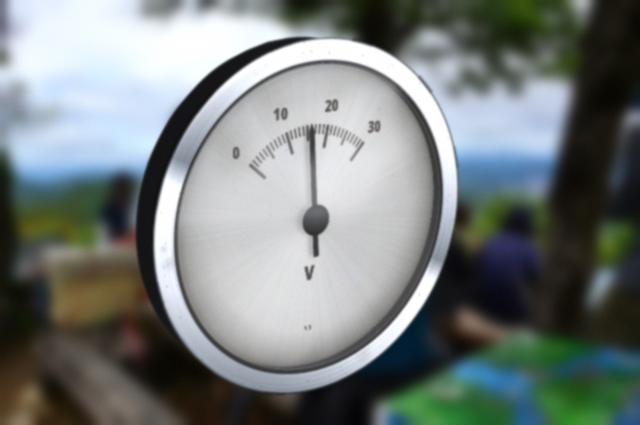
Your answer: 15V
